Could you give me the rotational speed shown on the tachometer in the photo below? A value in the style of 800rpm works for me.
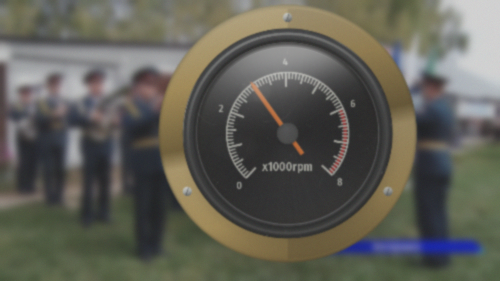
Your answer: 3000rpm
